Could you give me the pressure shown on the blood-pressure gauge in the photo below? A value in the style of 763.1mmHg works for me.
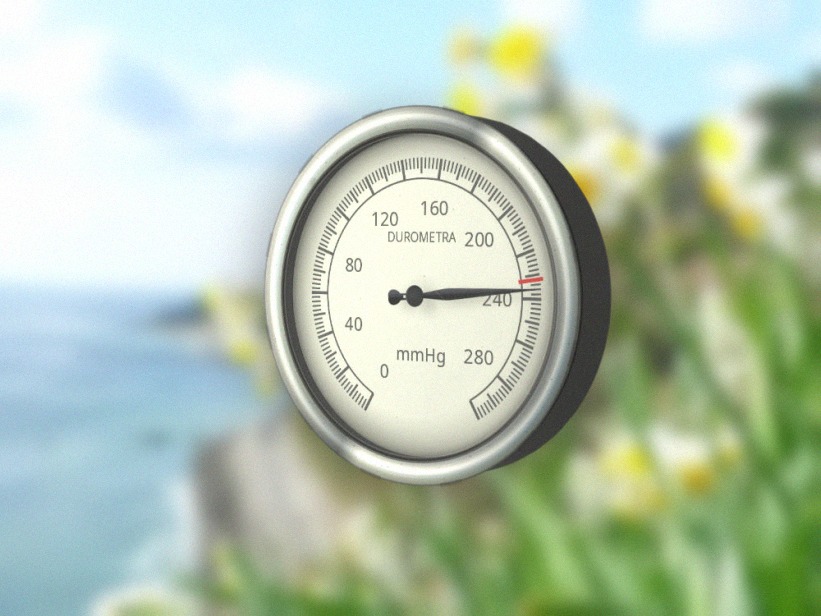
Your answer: 236mmHg
